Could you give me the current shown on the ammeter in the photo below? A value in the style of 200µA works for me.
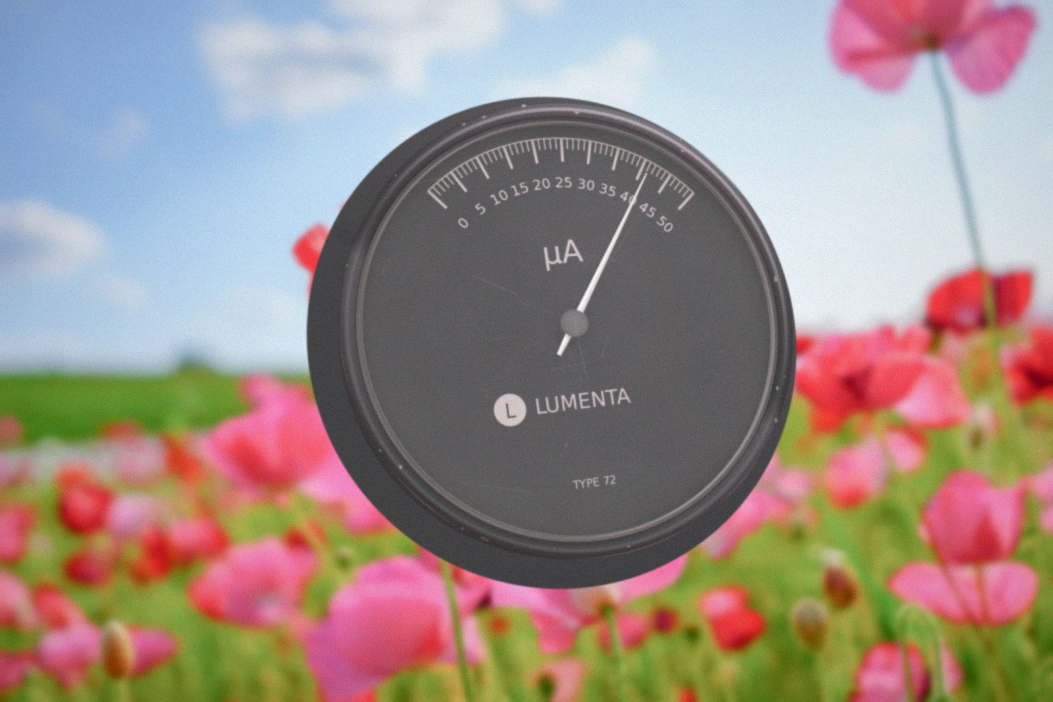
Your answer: 41µA
